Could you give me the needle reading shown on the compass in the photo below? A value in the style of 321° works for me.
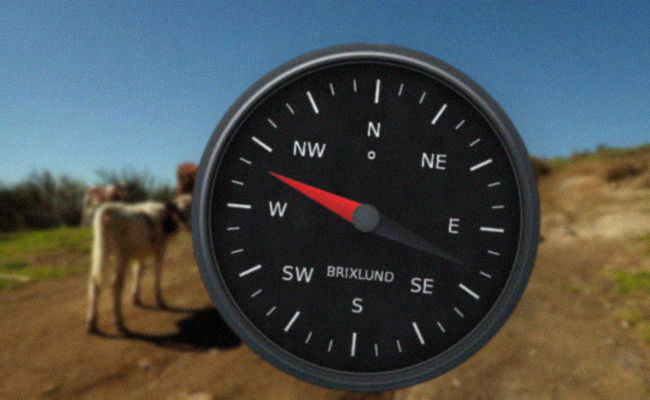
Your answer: 290°
